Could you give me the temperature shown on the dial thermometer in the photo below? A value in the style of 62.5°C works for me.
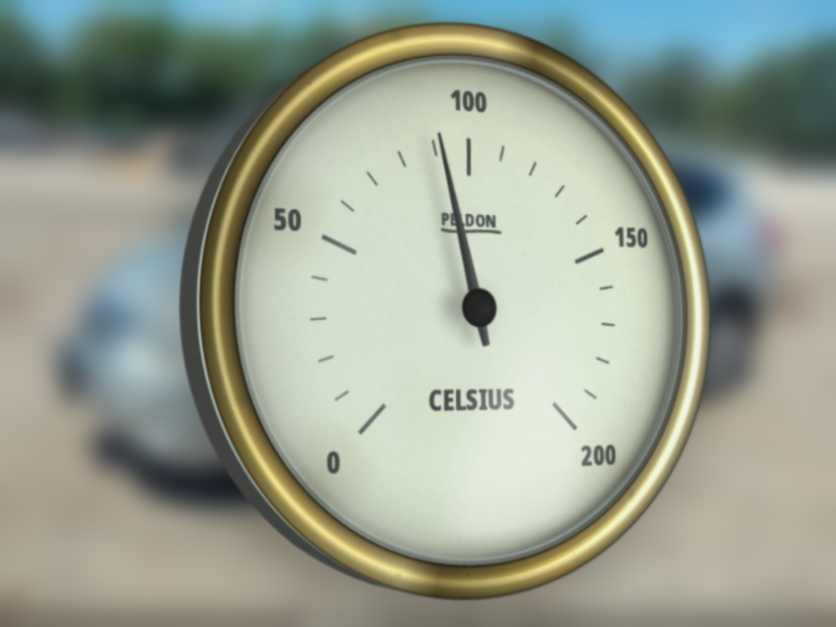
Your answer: 90°C
